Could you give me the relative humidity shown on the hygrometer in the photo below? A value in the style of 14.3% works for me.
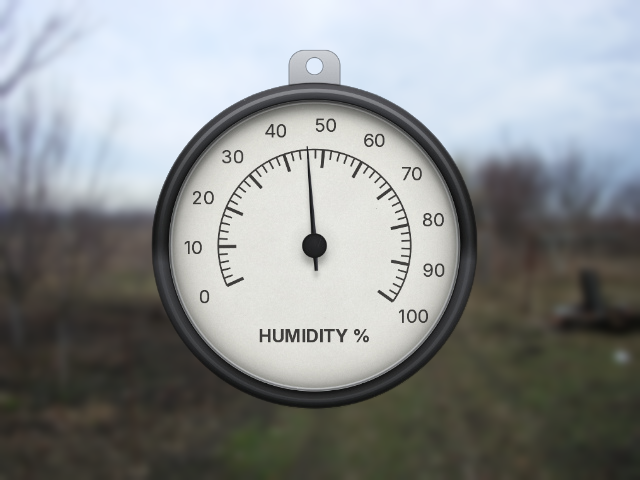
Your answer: 46%
